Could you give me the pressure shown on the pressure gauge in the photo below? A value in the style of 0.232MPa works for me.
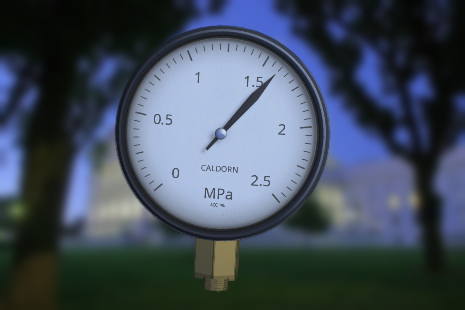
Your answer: 1.6MPa
